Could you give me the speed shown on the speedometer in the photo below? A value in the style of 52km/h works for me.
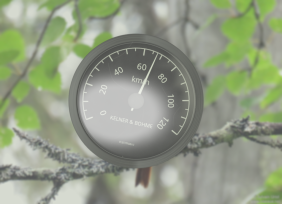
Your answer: 67.5km/h
